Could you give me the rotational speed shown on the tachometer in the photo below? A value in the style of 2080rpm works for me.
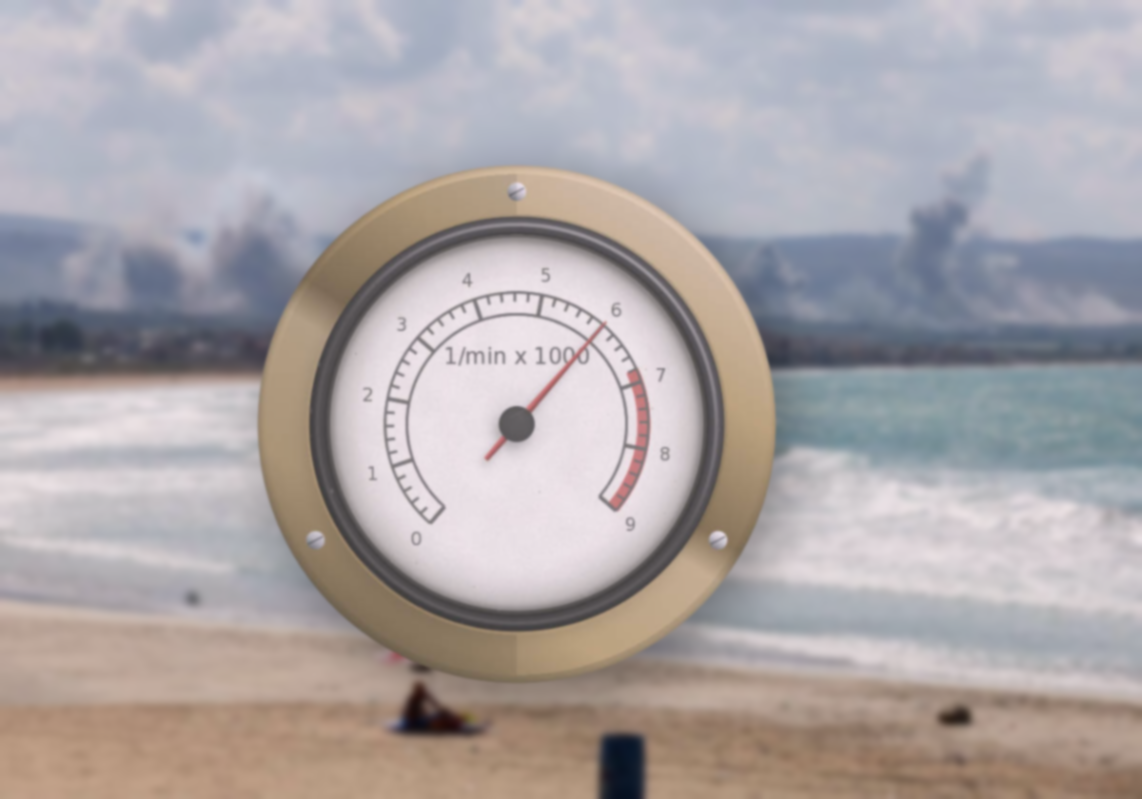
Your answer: 6000rpm
